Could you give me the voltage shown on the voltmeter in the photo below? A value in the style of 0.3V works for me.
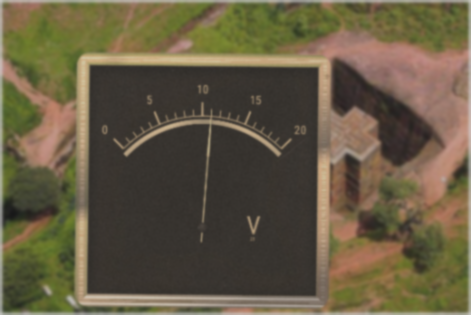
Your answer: 11V
